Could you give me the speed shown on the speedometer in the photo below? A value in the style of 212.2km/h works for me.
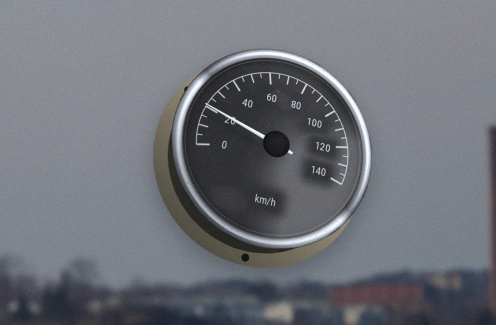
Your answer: 20km/h
